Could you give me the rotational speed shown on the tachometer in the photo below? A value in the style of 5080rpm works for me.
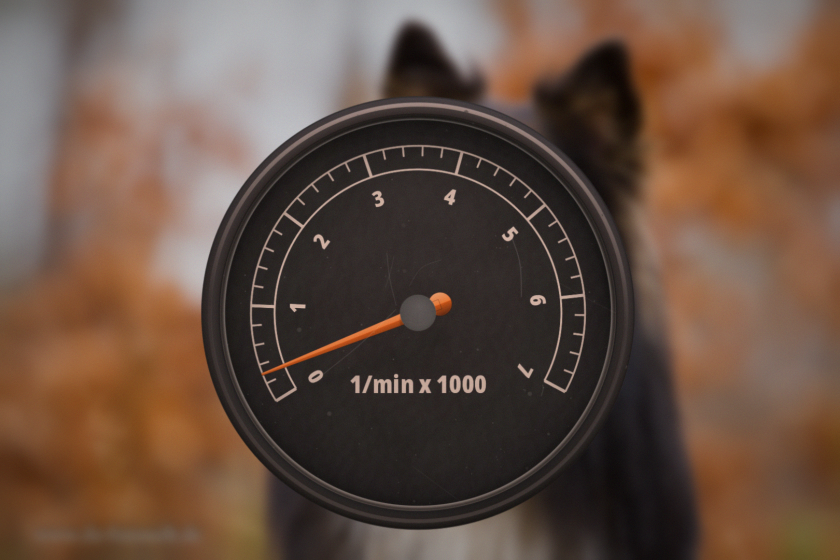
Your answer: 300rpm
